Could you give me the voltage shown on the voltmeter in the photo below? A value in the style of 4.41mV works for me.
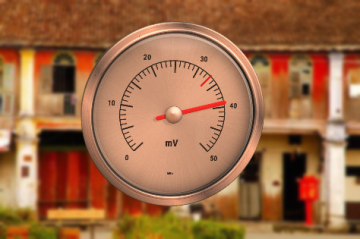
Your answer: 39mV
